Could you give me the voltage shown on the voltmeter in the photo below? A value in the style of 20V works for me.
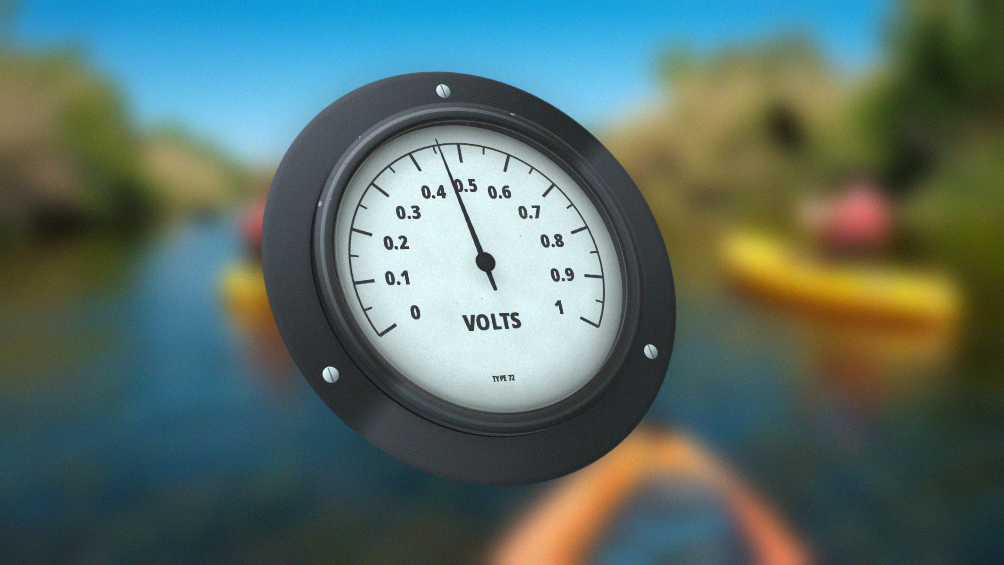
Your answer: 0.45V
